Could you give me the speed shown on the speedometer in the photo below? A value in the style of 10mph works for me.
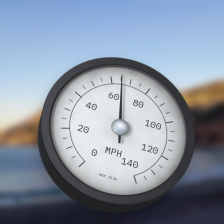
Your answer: 65mph
